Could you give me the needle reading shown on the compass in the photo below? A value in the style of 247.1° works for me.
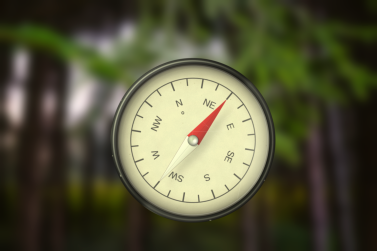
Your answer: 60°
